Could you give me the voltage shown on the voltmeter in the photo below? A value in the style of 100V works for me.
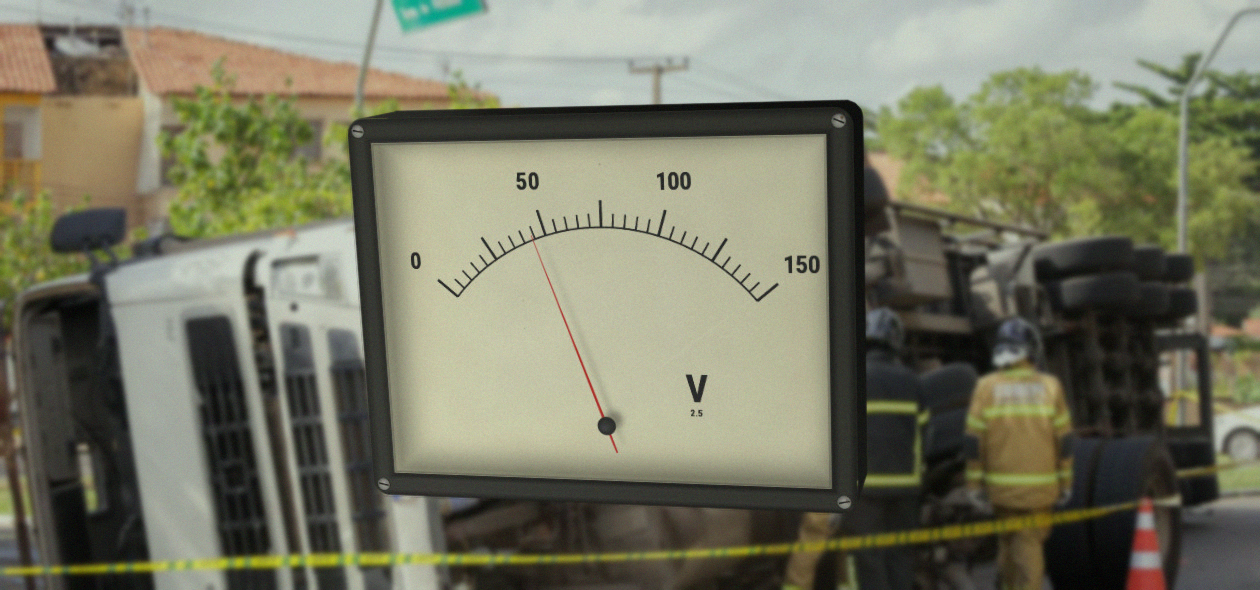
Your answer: 45V
